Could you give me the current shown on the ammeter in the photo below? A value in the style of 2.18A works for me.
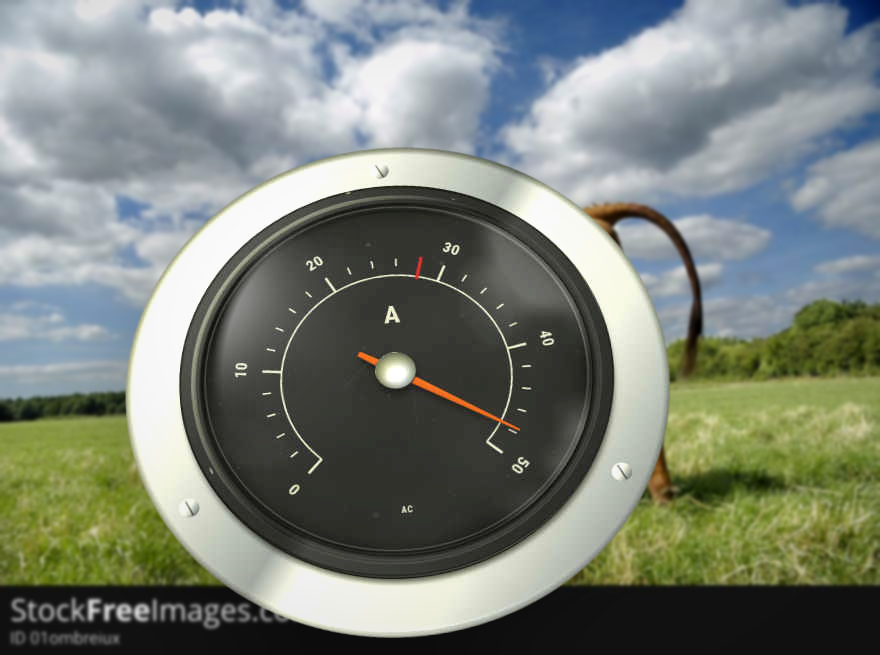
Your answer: 48A
